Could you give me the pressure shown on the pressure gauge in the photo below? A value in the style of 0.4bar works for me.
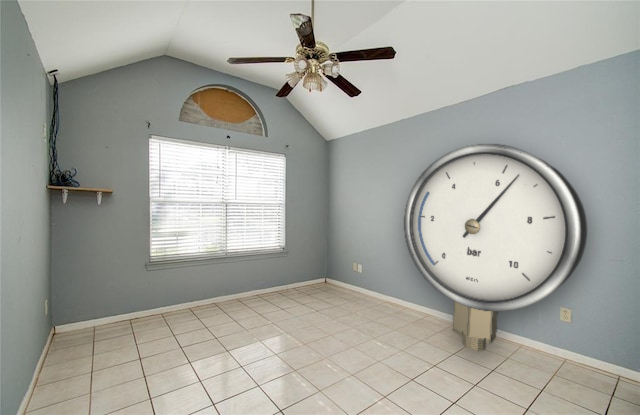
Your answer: 6.5bar
